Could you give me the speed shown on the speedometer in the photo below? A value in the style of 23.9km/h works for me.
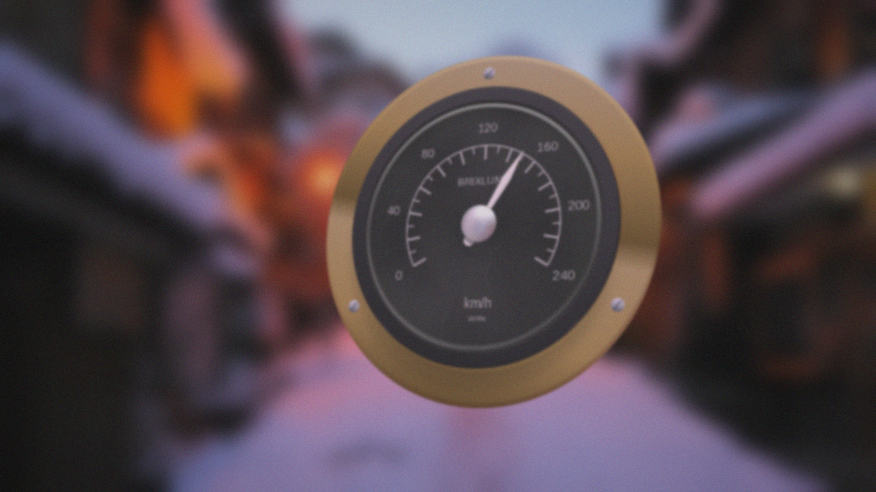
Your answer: 150km/h
